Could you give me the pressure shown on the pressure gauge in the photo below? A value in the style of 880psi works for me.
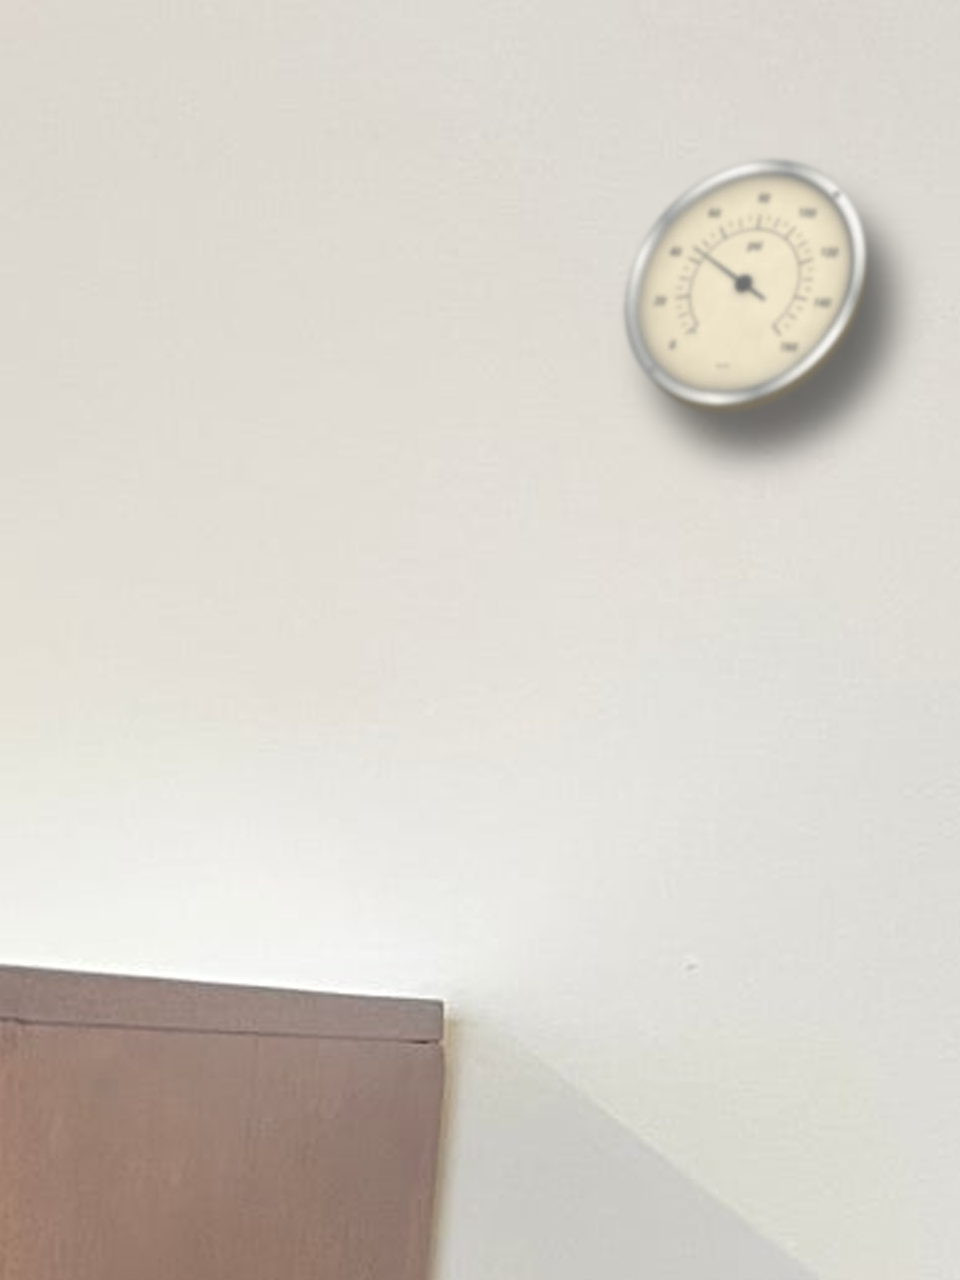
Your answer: 45psi
